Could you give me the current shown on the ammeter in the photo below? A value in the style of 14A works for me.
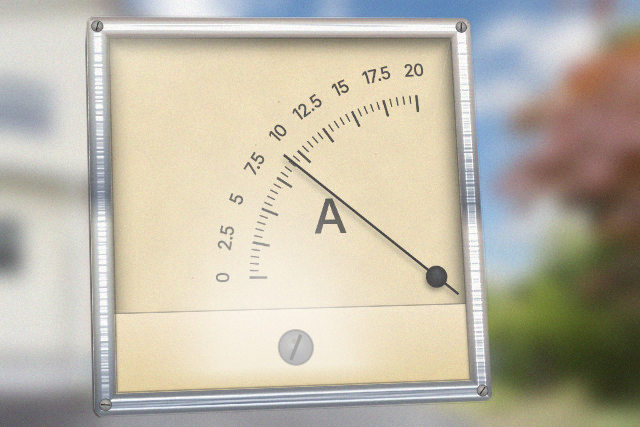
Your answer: 9A
